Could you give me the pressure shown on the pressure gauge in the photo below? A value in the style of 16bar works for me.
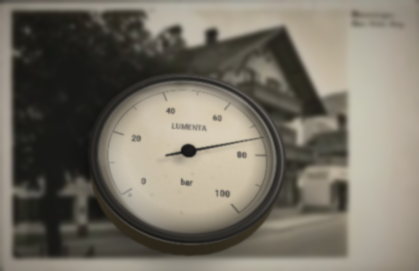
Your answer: 75bar
